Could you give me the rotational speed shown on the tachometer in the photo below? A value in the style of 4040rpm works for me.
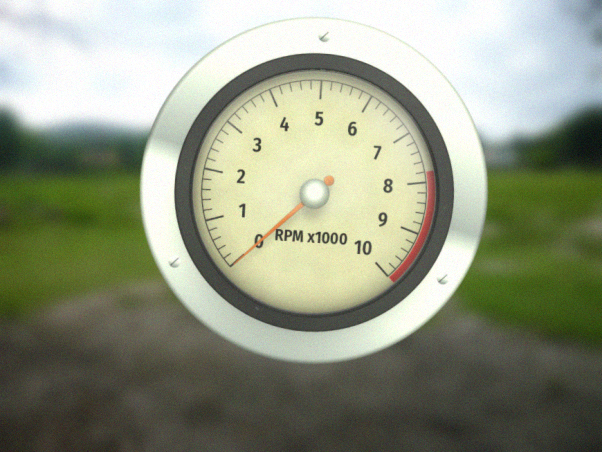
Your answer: 0rpm
